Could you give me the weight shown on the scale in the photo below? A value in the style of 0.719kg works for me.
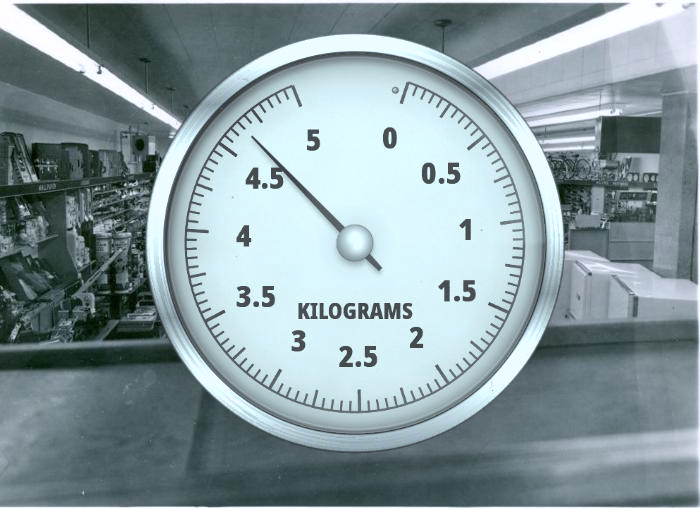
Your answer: 4.65kg
